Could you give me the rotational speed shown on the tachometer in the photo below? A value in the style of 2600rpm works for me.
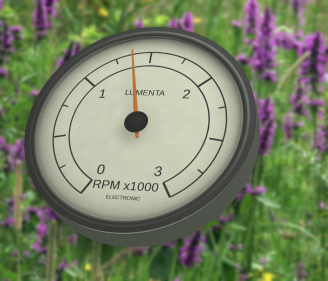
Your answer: 1375rpm
